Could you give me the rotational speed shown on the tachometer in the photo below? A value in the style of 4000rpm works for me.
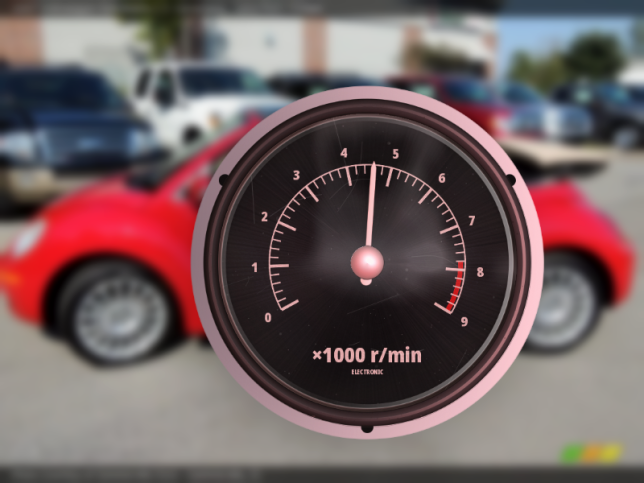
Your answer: 4600rpm
